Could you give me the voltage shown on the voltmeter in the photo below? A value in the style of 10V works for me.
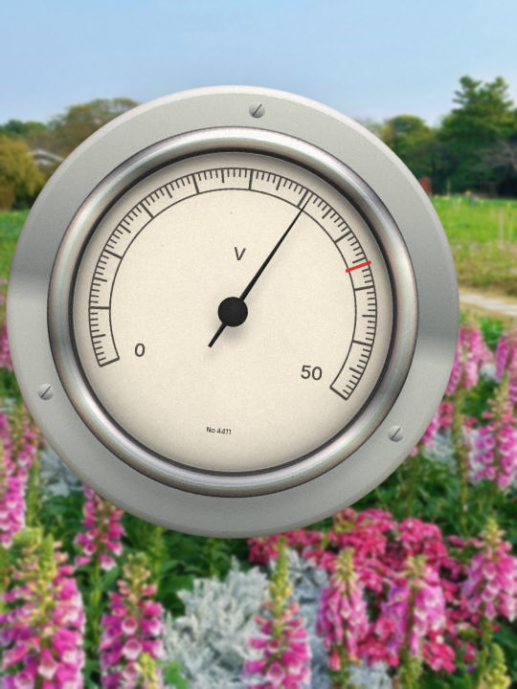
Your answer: 30.5V
